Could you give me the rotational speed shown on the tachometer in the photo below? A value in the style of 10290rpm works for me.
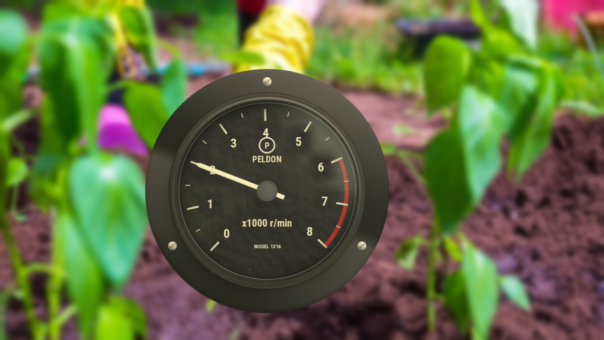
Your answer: 2000rpm
